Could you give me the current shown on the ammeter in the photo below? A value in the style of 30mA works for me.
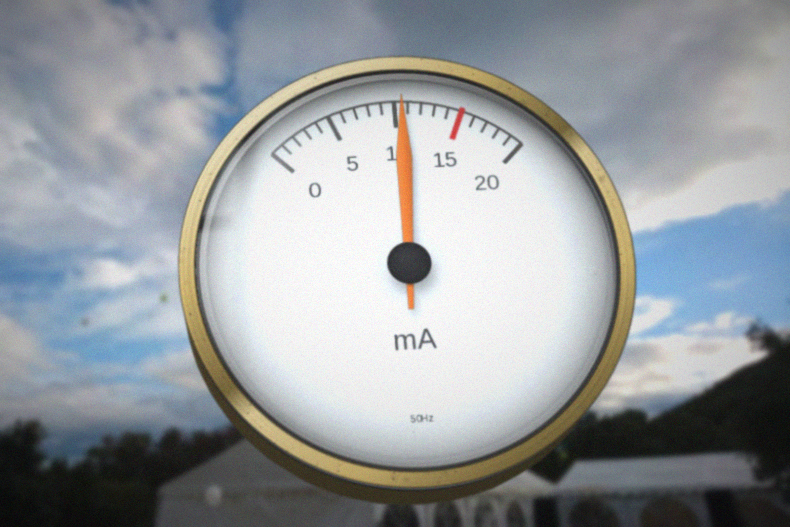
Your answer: 10.5mA
